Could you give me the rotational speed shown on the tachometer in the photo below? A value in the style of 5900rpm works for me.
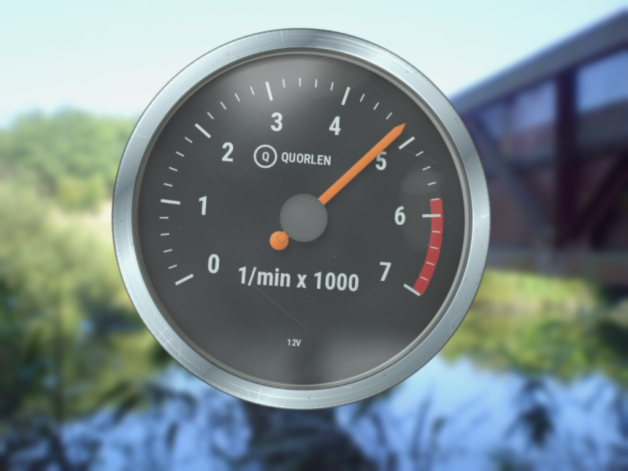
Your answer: 4800rpm
